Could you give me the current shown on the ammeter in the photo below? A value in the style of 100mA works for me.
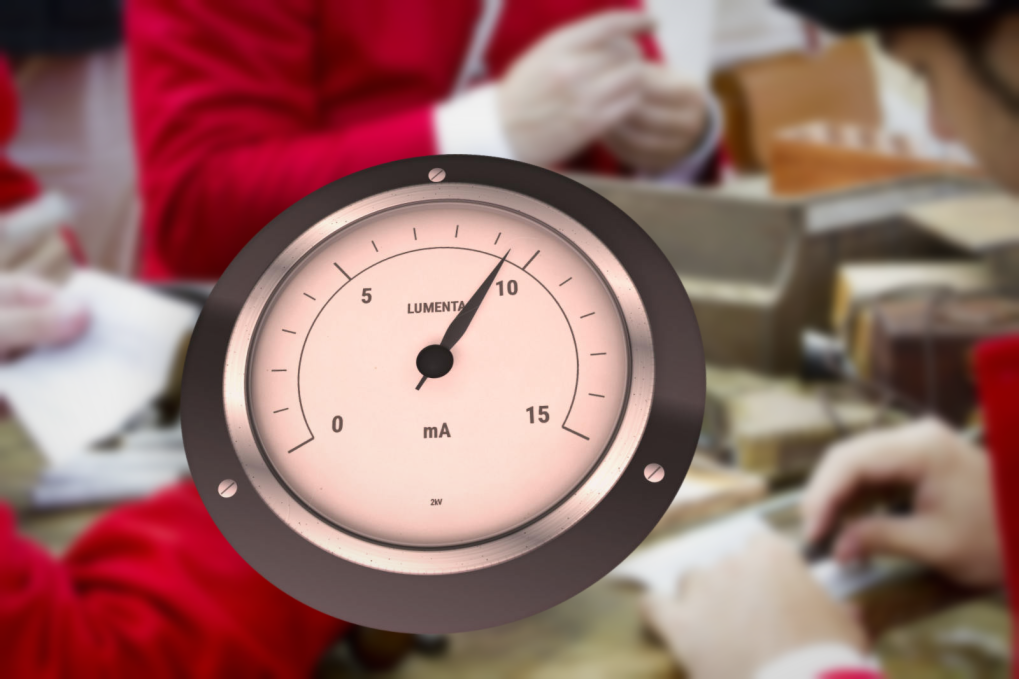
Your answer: 9.5mA
